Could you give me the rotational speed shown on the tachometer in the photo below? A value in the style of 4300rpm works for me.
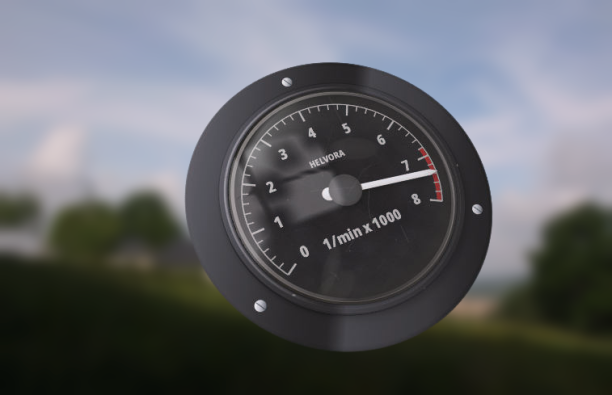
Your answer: 7400rpm
